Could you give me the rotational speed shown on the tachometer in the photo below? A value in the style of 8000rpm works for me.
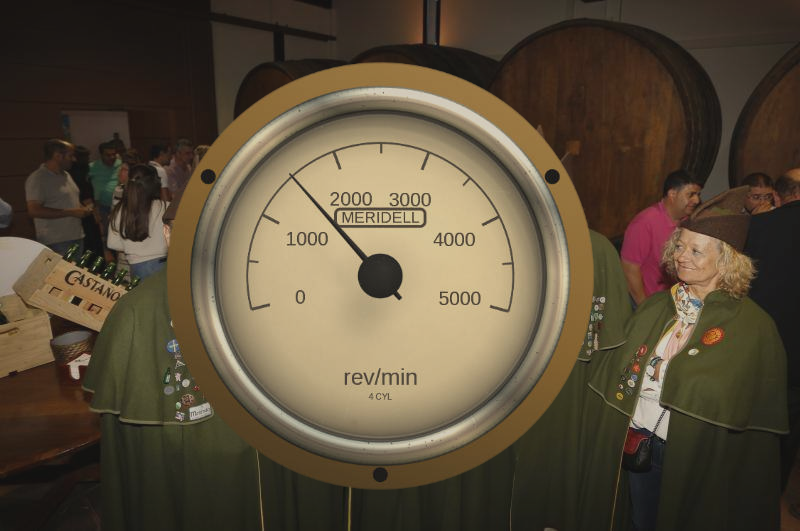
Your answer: 1500rpm
